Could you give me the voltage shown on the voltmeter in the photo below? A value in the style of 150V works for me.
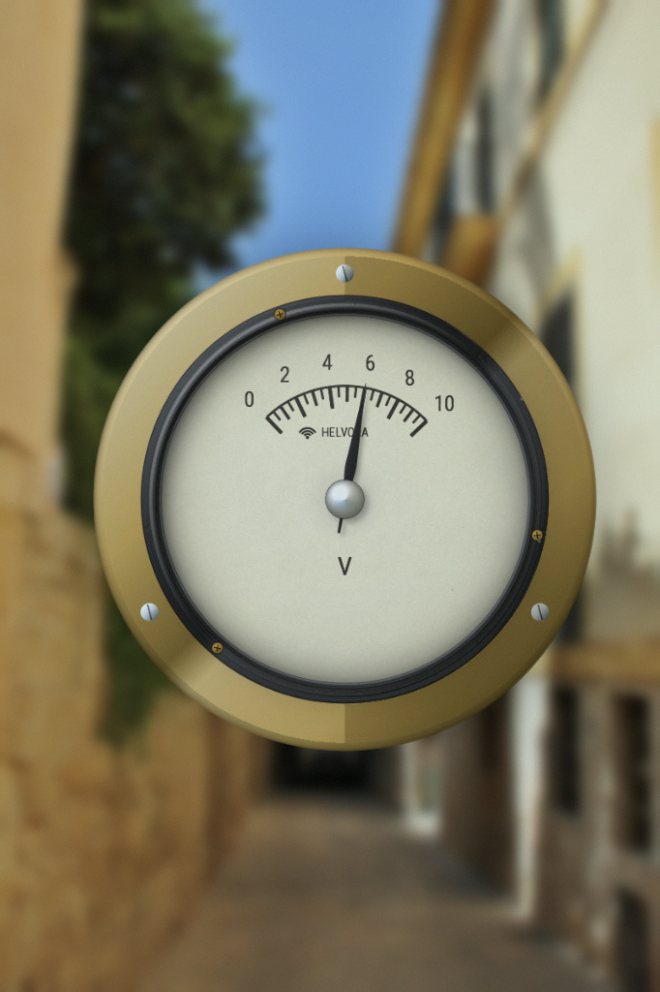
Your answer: 6V
